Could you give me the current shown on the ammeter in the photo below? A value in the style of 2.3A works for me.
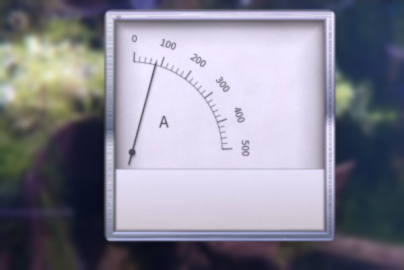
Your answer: 80A
